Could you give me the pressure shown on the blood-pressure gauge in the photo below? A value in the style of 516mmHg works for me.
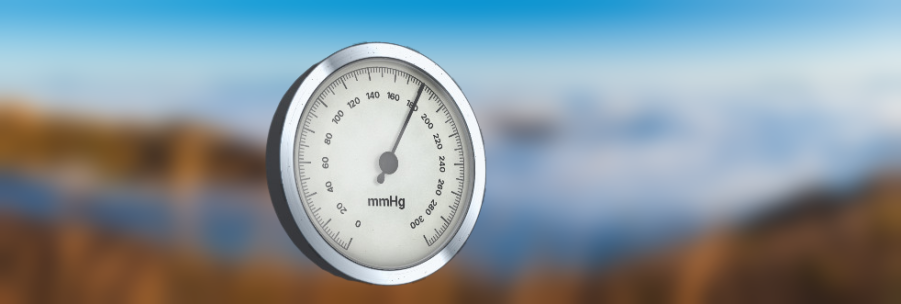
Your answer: 180mmHg
